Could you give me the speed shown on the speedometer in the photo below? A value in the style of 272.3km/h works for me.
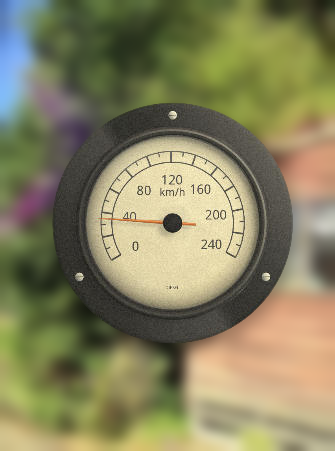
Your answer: 35km/h
